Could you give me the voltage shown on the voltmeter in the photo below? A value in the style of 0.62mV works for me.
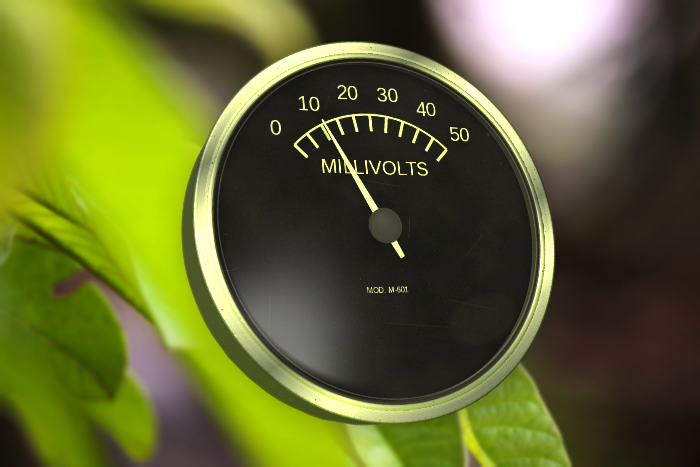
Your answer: 10mV
